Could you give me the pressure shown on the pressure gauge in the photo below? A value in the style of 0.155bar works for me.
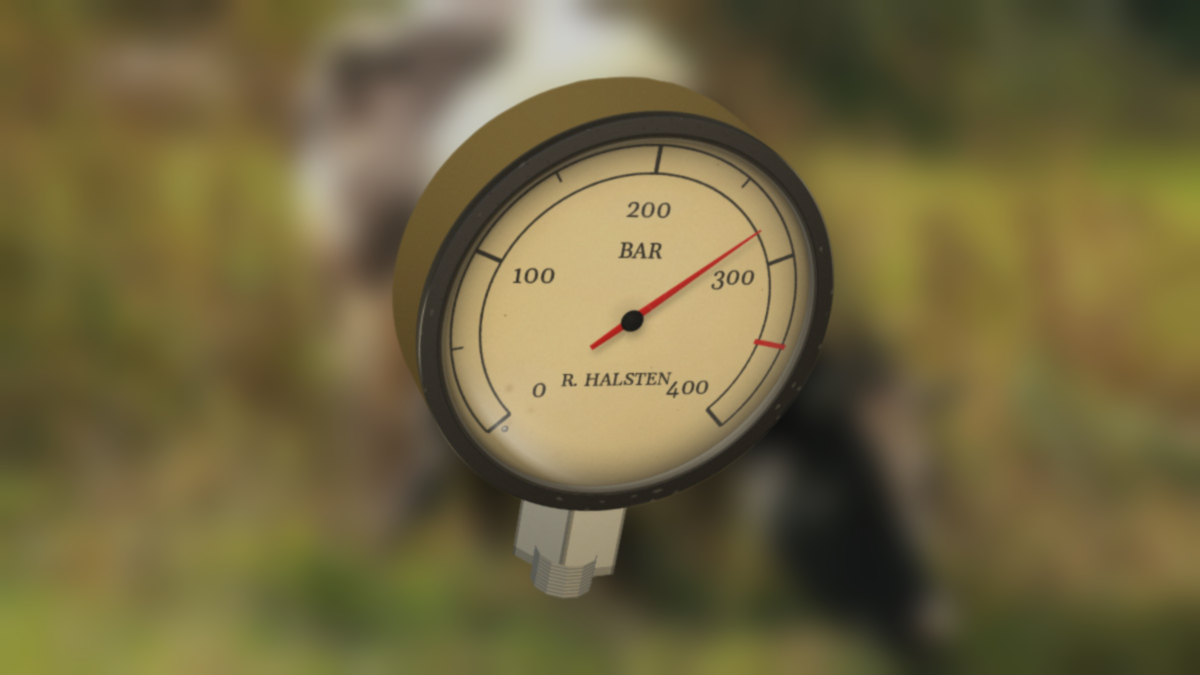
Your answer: 275bar
